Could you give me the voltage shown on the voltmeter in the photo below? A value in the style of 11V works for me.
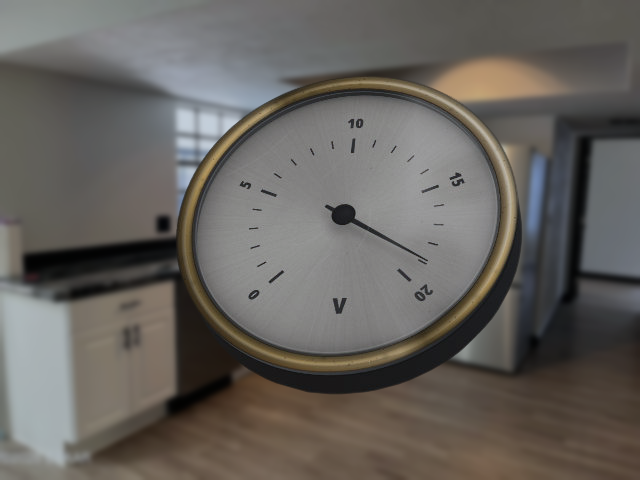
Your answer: 19V
